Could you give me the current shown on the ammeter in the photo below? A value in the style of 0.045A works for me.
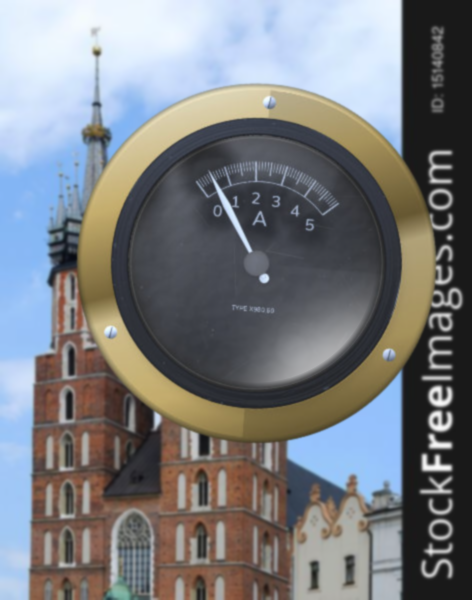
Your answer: 0.5A
